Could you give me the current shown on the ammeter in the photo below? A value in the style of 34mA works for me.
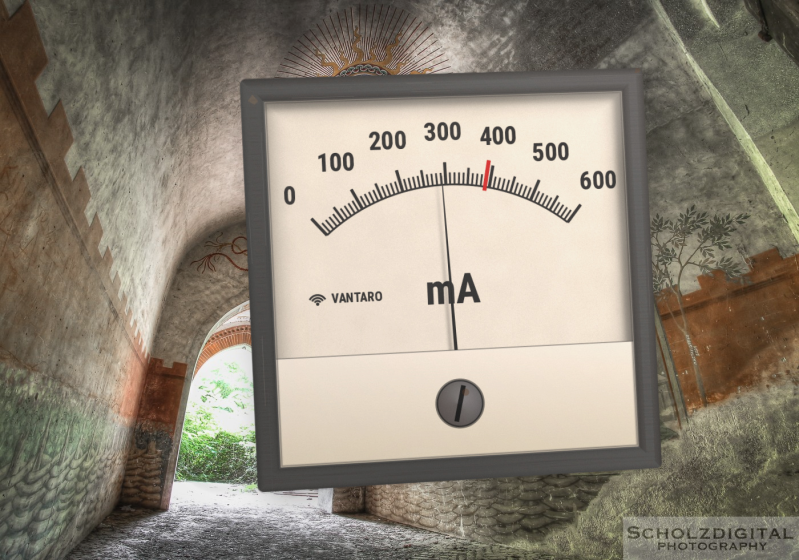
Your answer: 290mA
